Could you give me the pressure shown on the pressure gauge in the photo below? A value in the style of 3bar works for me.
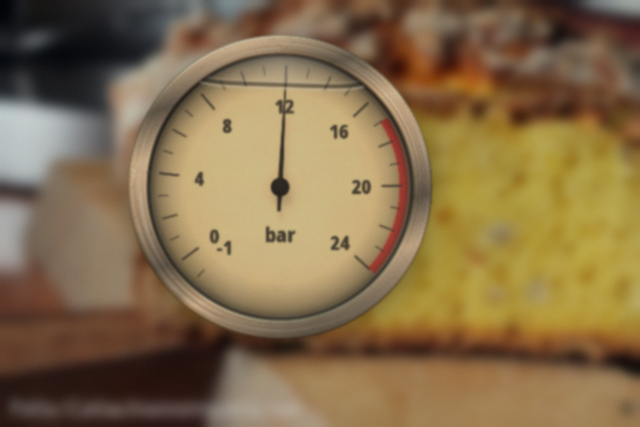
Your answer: 12bar
